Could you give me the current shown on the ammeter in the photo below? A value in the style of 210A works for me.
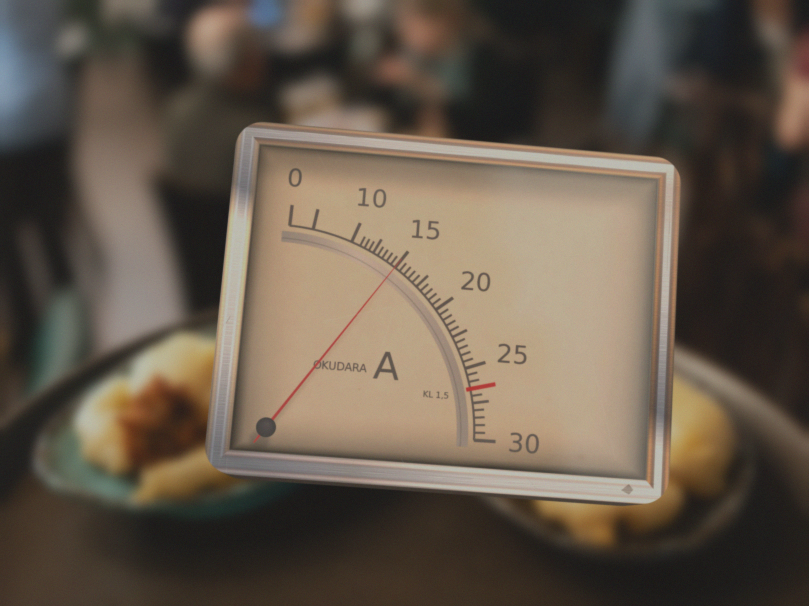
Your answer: 15A
